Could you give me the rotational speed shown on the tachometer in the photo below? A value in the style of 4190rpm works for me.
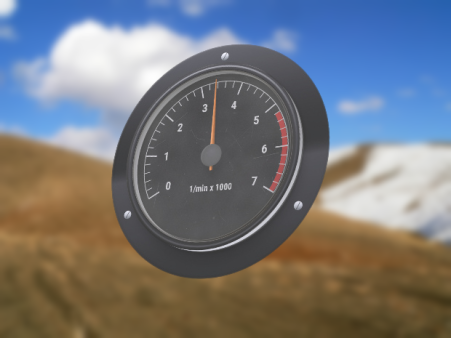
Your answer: 3400rpm
